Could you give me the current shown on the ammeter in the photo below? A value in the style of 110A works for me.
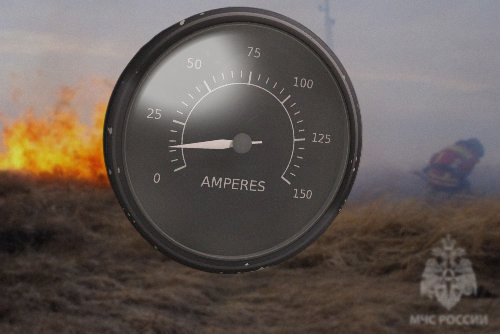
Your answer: 12.5A
